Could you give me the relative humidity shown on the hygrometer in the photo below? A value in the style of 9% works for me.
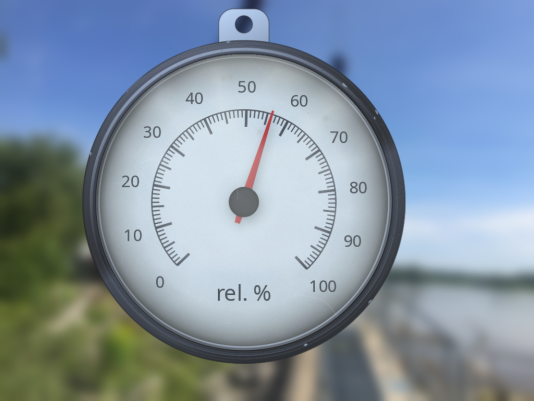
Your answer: 56%
